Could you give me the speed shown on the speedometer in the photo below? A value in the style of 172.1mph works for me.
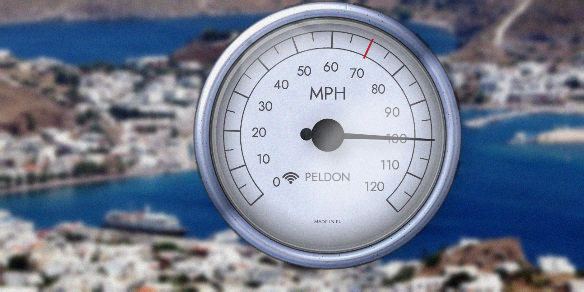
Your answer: 100mph
